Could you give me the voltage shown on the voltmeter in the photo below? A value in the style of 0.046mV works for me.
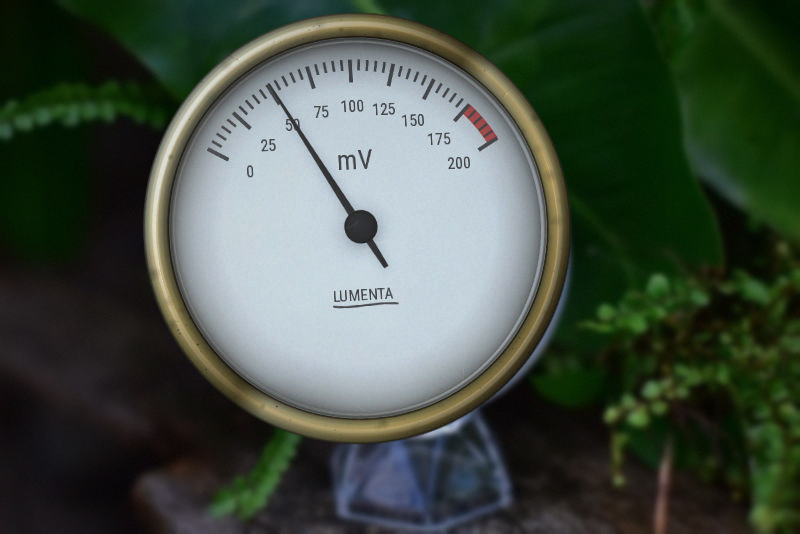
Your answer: 50mV
